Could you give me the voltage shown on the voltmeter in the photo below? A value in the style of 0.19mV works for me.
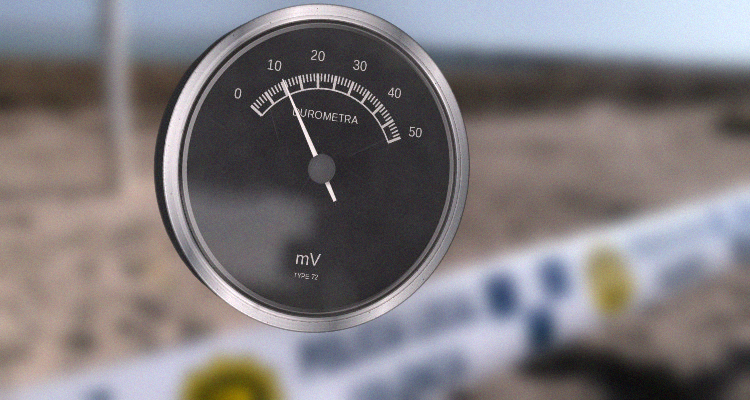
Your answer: 10mV
